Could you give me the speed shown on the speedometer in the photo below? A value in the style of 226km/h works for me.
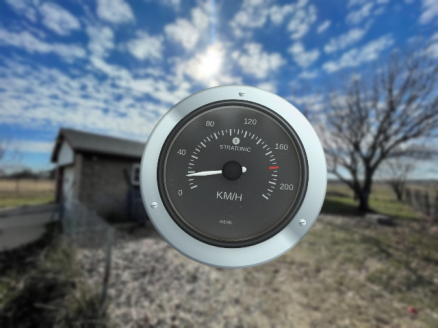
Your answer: 15km/h
